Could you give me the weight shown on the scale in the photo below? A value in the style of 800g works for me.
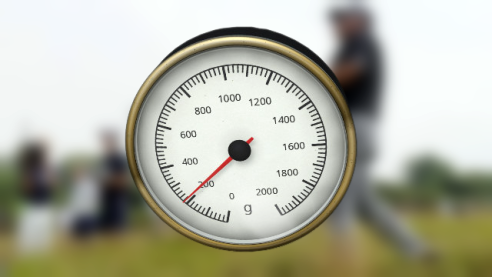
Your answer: 220g
